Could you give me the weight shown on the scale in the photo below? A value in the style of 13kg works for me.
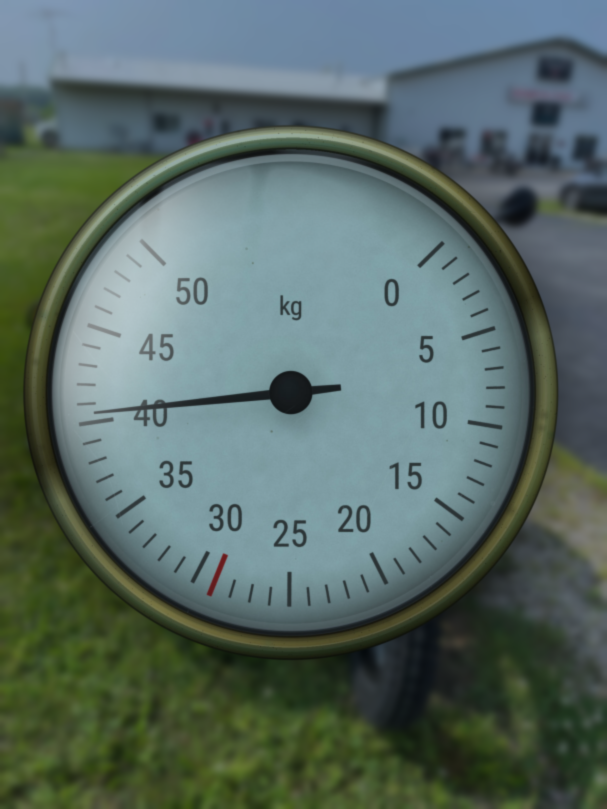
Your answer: 40.5kg
